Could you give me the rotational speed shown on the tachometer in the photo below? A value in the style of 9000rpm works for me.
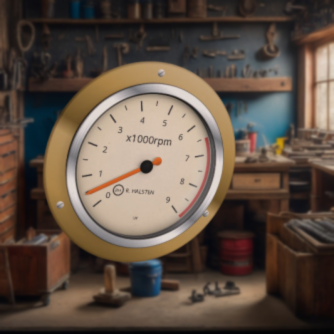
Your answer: 500rpm
